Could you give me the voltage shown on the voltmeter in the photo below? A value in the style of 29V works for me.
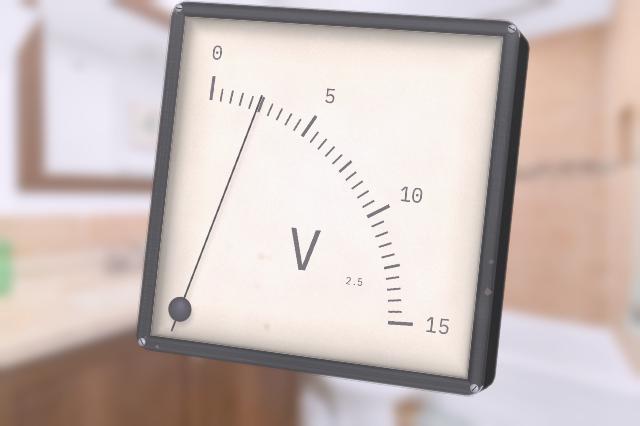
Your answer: 2.5V
